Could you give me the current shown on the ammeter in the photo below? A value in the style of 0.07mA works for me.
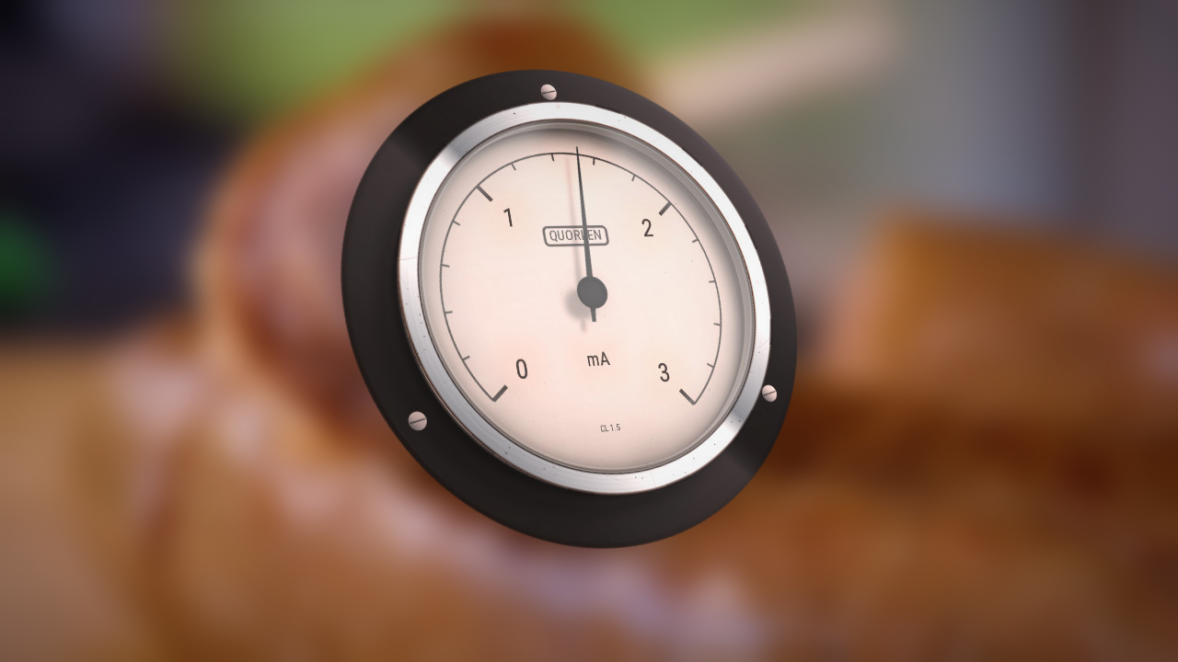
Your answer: 1.5mA
